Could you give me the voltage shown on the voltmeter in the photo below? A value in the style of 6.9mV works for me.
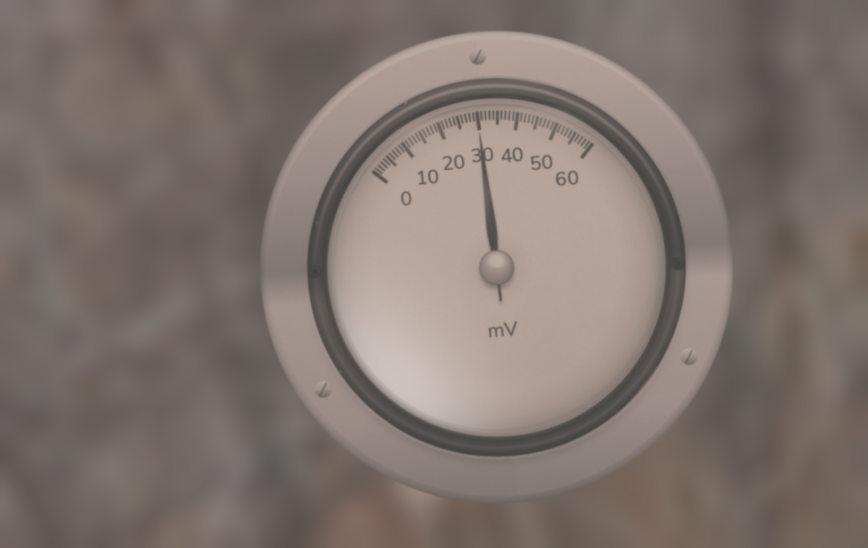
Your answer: 30mV
